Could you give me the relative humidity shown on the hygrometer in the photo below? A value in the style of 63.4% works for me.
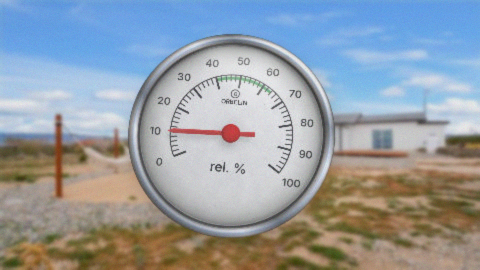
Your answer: 10%
